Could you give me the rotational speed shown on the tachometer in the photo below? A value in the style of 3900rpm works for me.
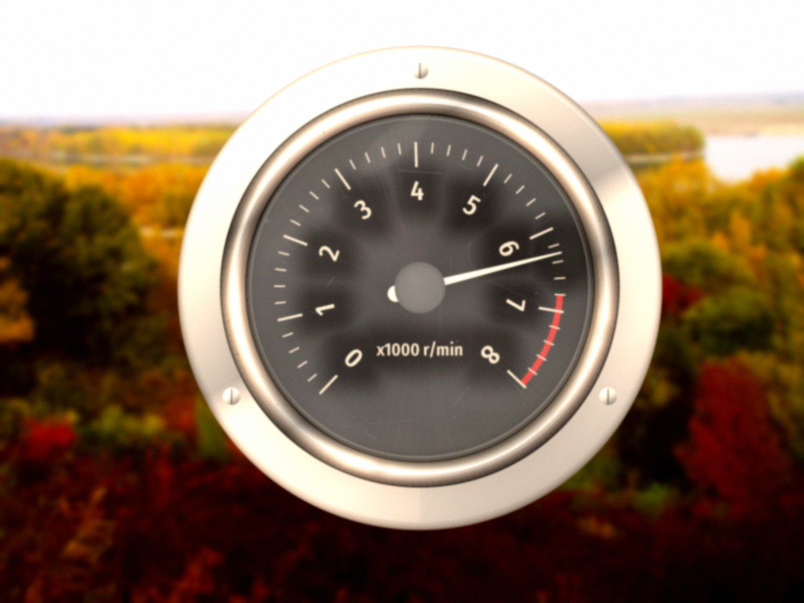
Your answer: 6300rpm
